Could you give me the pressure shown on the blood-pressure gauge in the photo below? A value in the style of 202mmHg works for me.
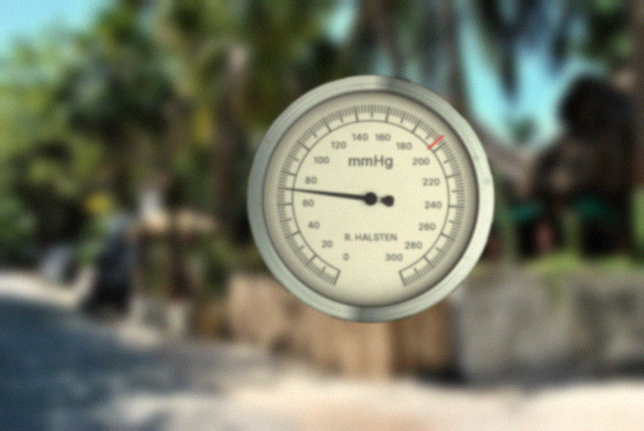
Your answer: 70mmHg
